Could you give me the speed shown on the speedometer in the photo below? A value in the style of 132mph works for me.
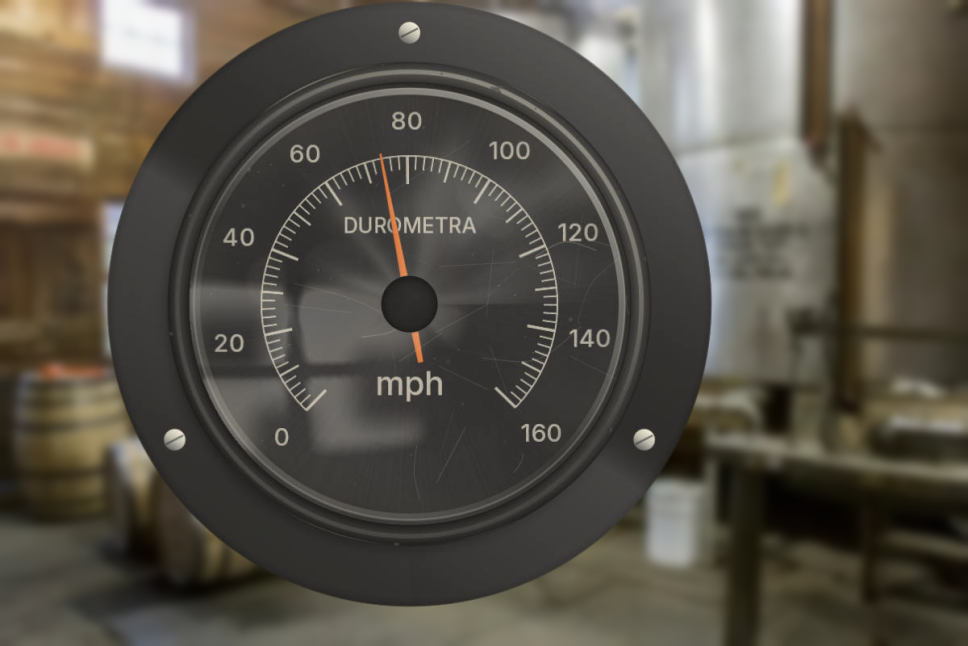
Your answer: 74mph
